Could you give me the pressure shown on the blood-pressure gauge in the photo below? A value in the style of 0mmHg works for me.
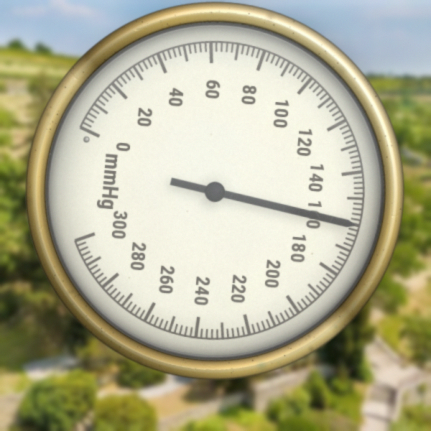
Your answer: 160mmHg
